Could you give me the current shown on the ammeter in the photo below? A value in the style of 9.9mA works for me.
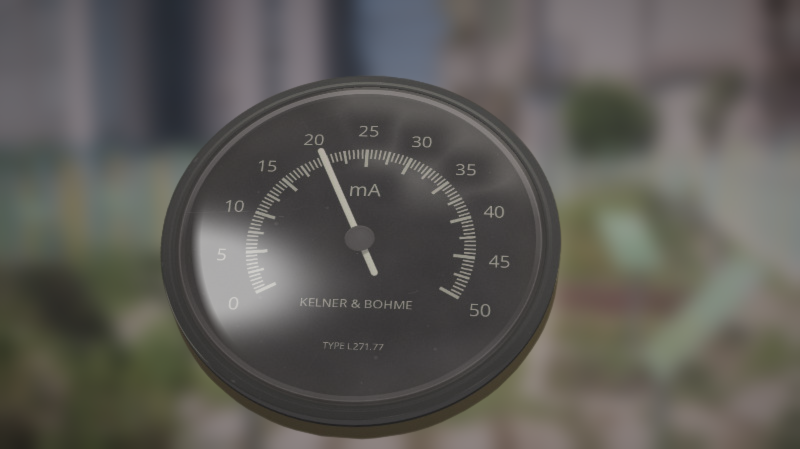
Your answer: 20mA
